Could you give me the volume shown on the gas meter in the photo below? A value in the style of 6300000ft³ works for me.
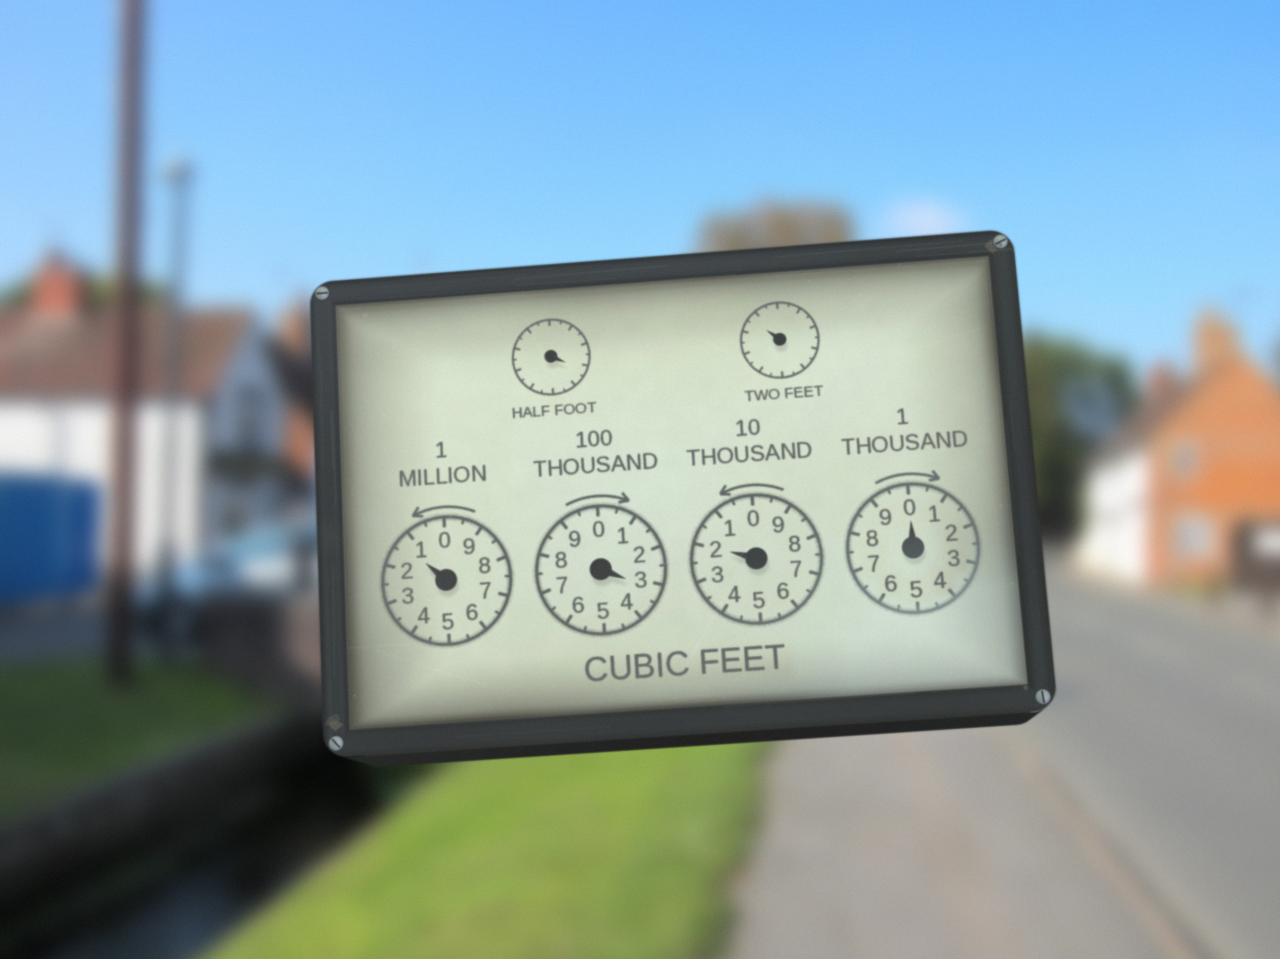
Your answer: 132000ft³
